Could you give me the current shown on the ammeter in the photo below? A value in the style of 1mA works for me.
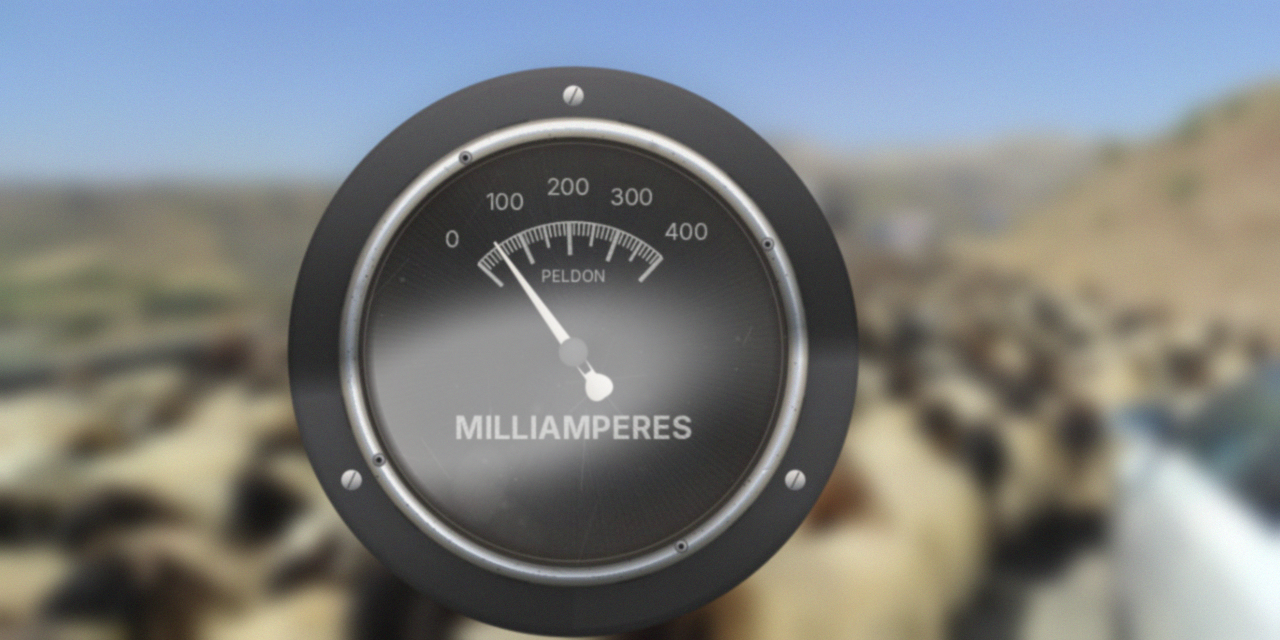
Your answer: 50mA
